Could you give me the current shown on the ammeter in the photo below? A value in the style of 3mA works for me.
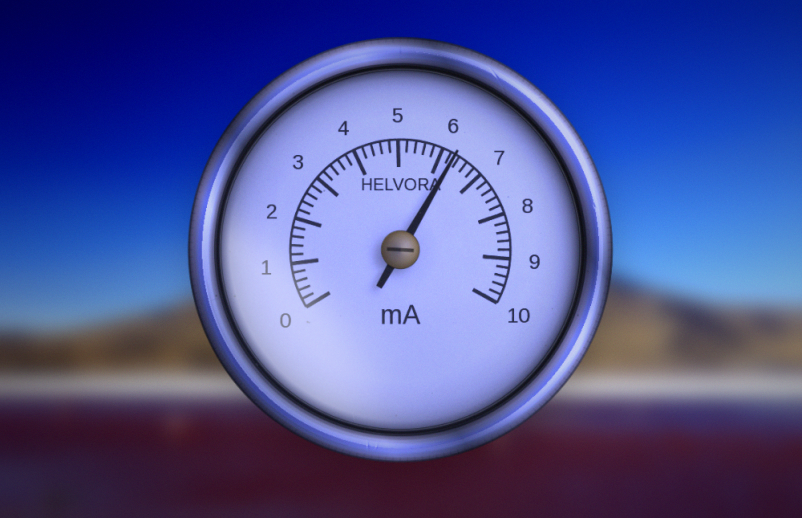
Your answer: 6.3mA
